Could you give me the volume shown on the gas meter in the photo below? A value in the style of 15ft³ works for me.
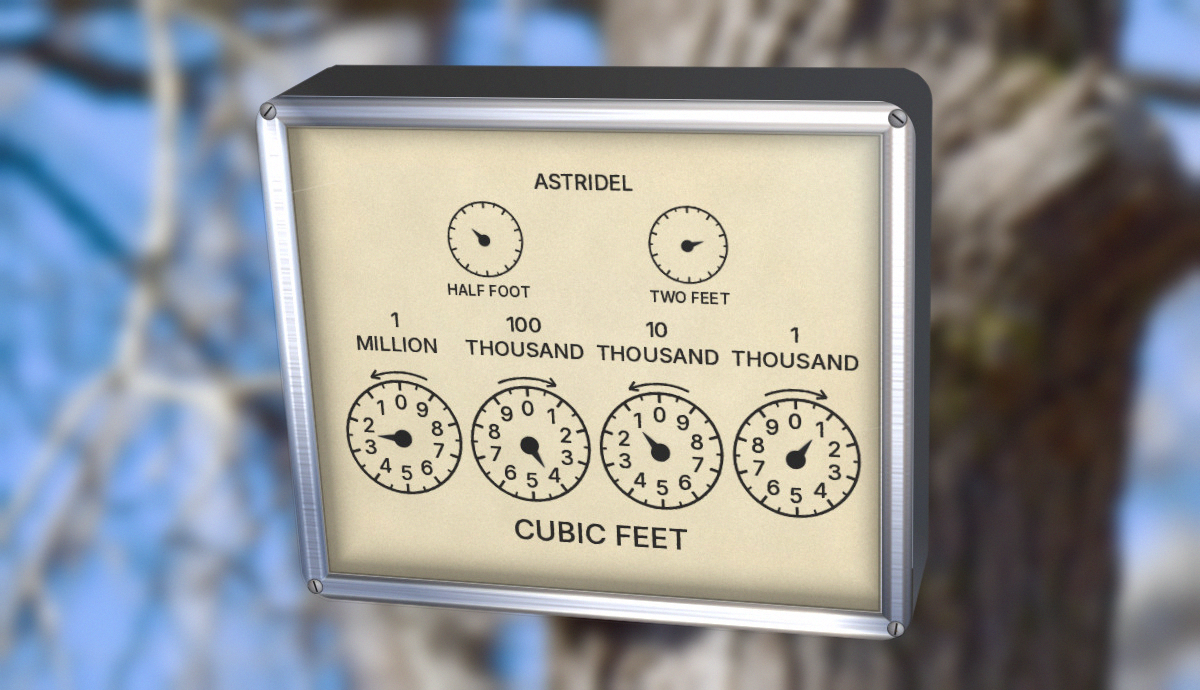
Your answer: 241100ft³
